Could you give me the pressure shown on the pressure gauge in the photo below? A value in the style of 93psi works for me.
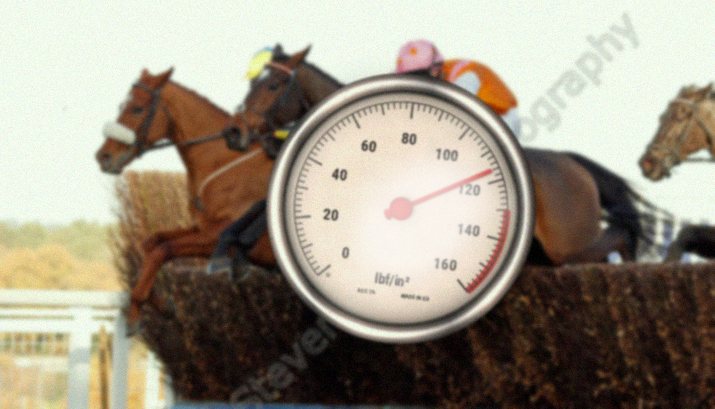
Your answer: 116psi
